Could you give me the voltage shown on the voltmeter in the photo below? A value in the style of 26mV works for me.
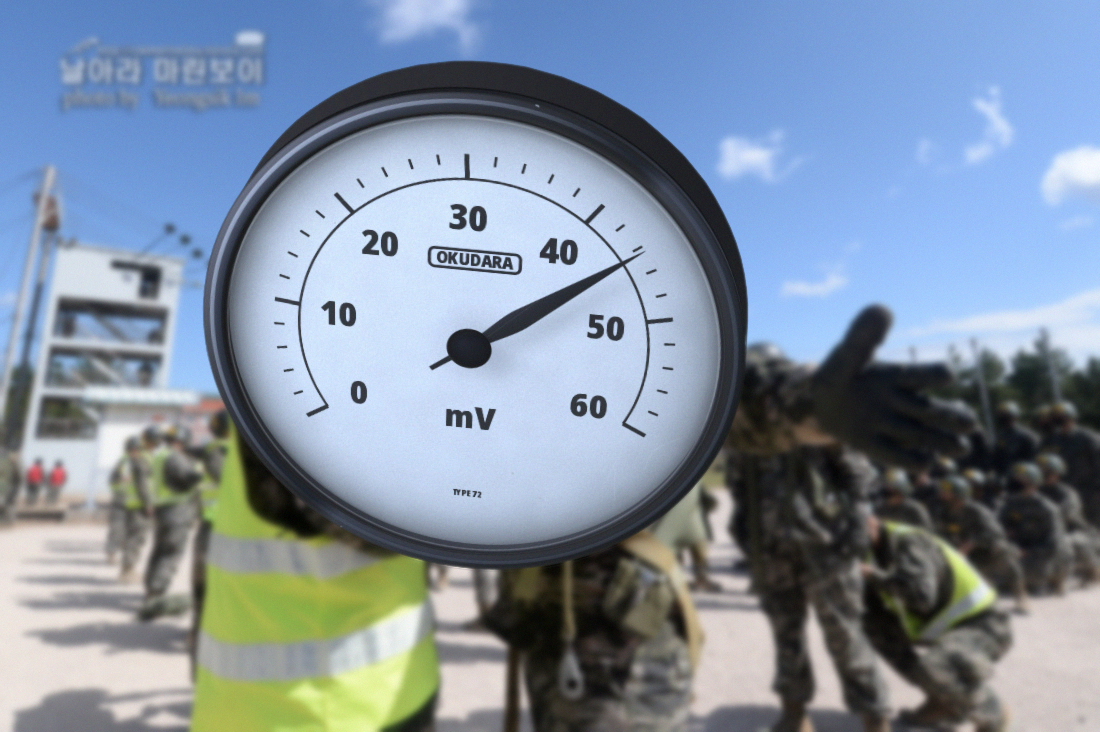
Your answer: 44mV
